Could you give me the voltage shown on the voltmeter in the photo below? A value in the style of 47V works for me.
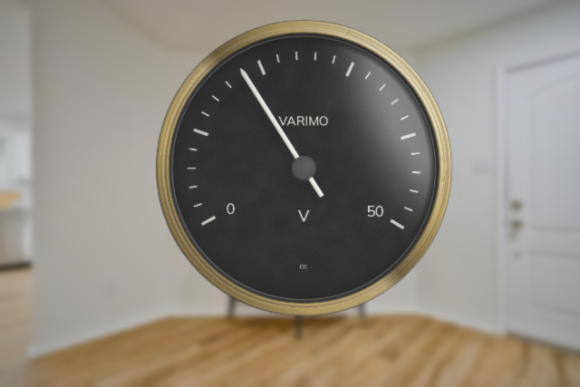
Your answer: 18V
